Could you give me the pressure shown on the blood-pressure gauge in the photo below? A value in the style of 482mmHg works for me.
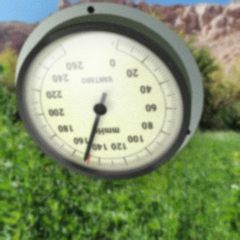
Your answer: 150mmHg
